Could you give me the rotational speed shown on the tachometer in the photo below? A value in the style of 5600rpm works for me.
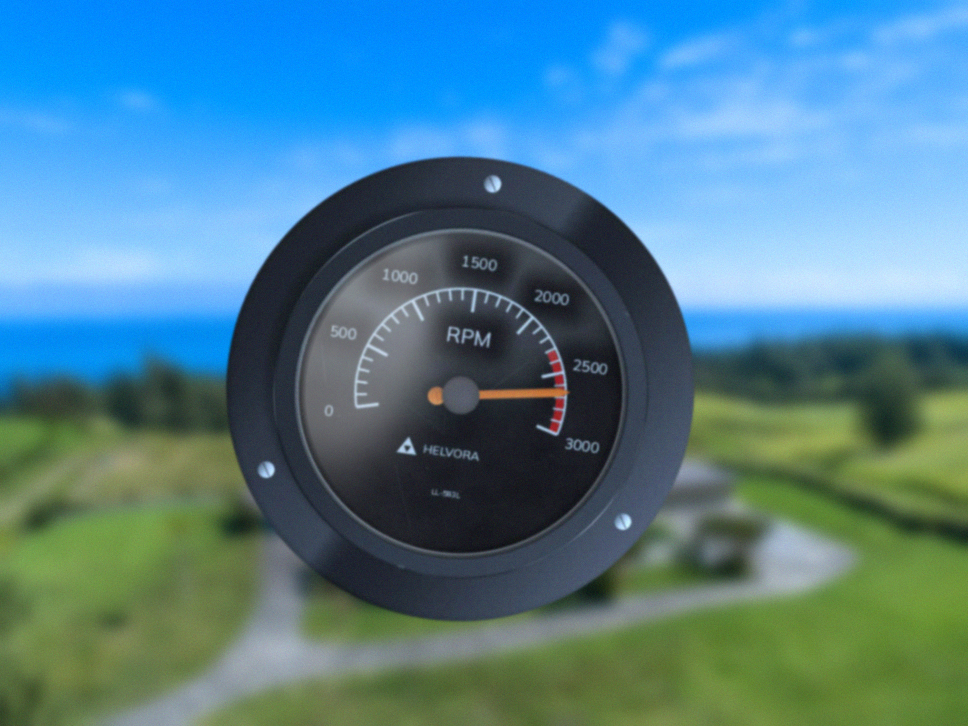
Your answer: 2650rpm
